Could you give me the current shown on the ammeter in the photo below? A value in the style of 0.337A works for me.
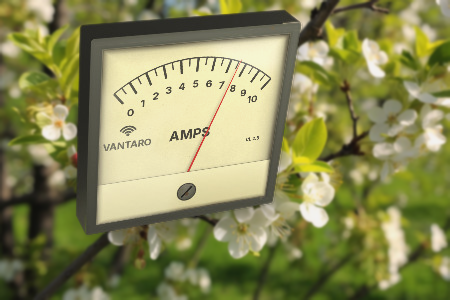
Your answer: 7.5A
